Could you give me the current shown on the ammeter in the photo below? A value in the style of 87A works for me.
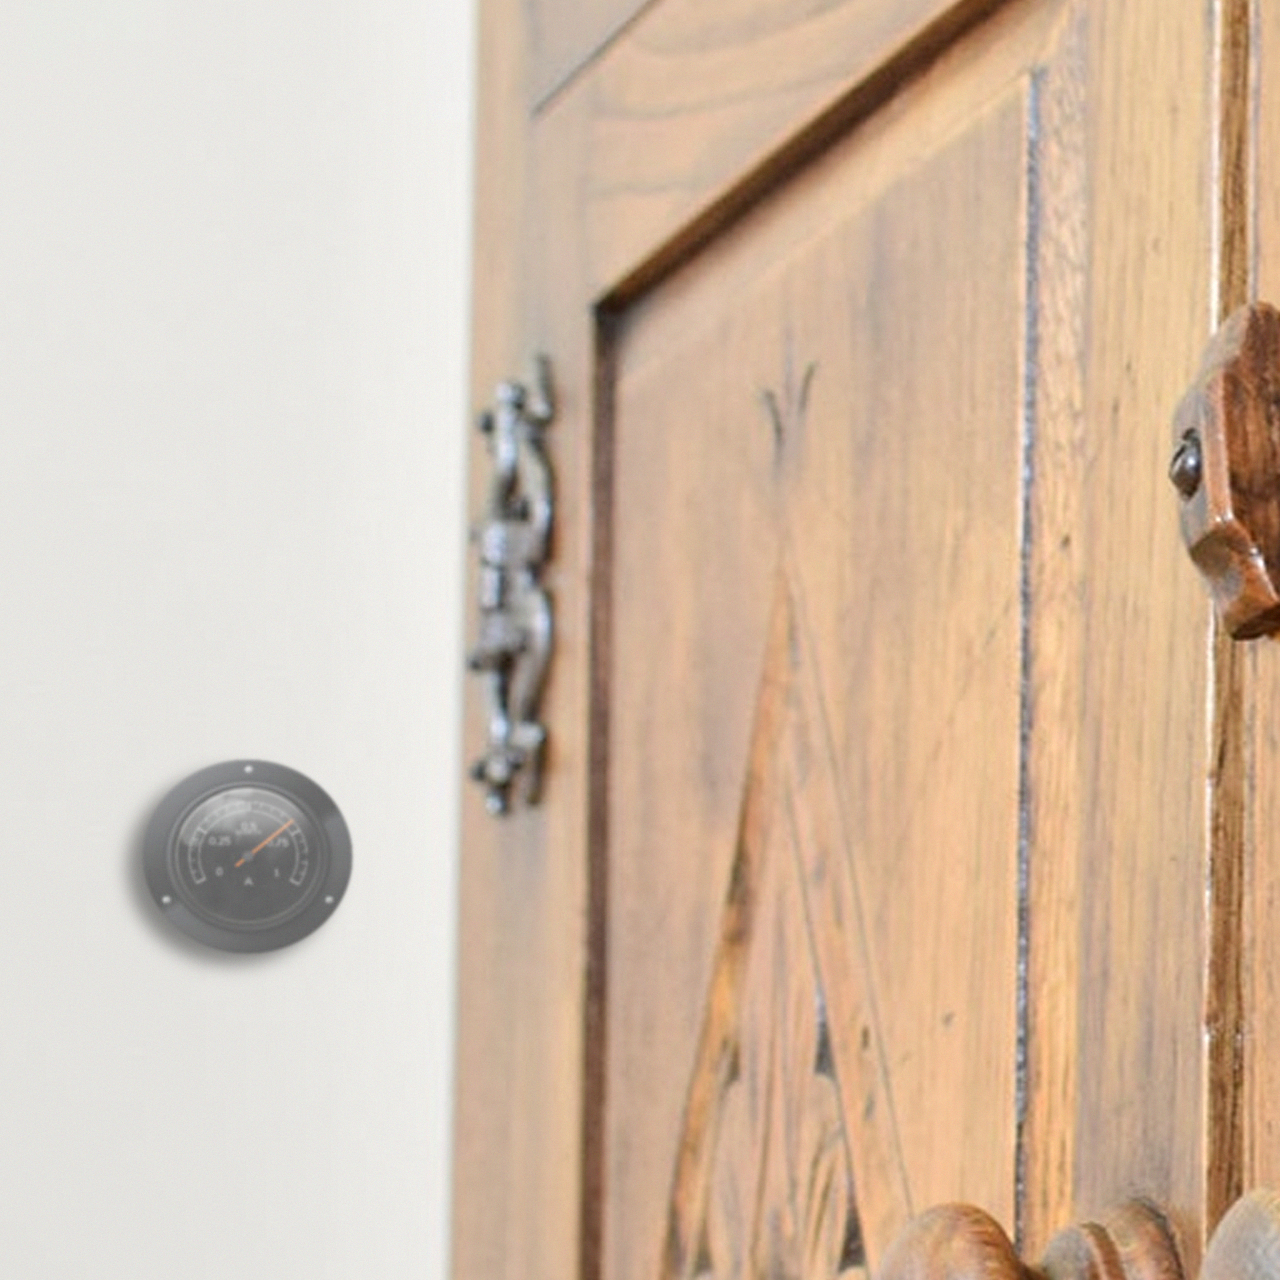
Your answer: 0.7A
